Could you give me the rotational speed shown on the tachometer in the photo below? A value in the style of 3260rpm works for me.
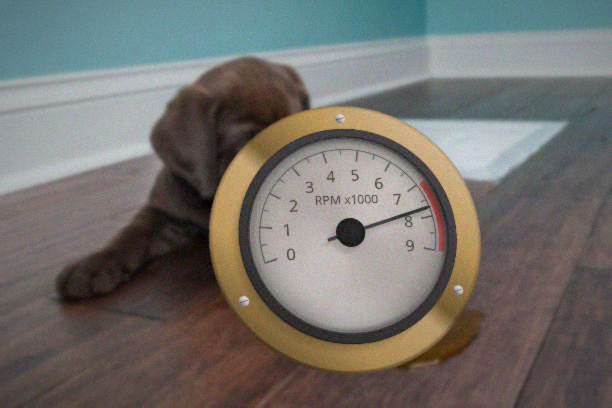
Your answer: 7750rpm
